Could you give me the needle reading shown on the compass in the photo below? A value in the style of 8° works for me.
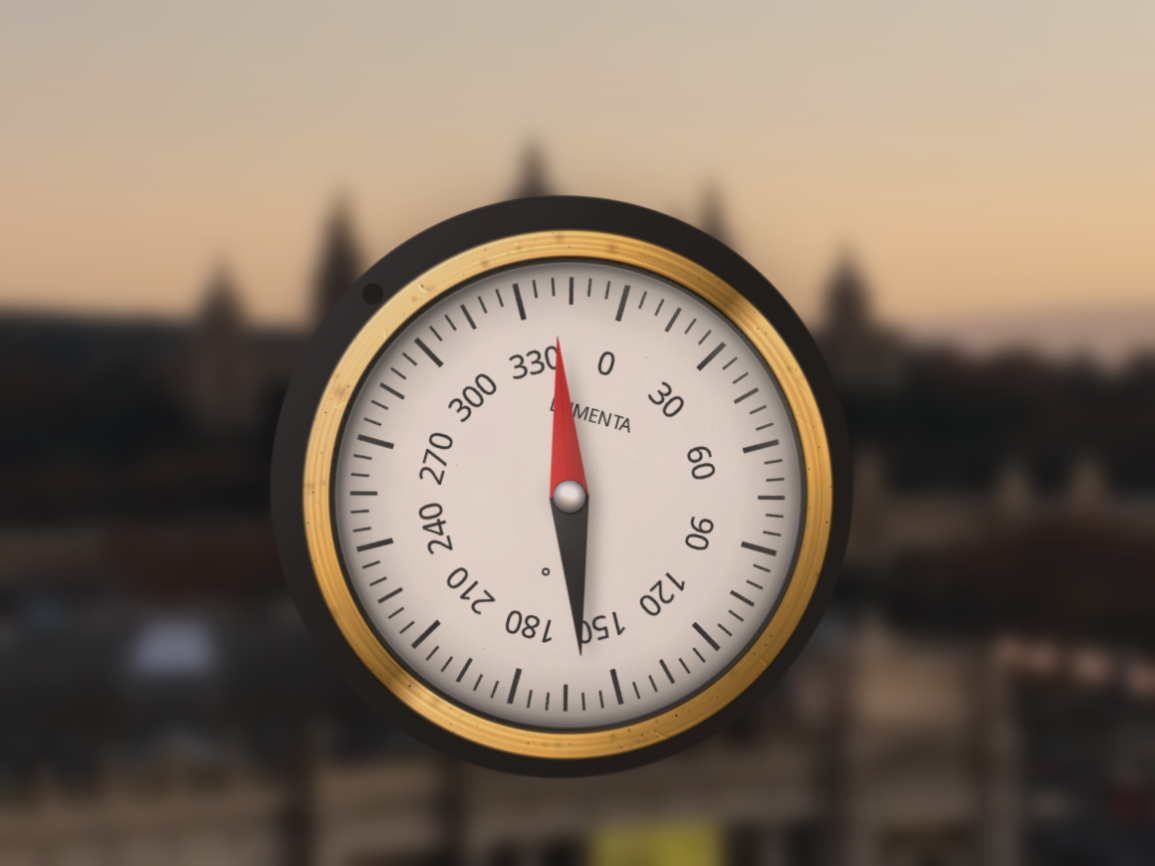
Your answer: 340°
